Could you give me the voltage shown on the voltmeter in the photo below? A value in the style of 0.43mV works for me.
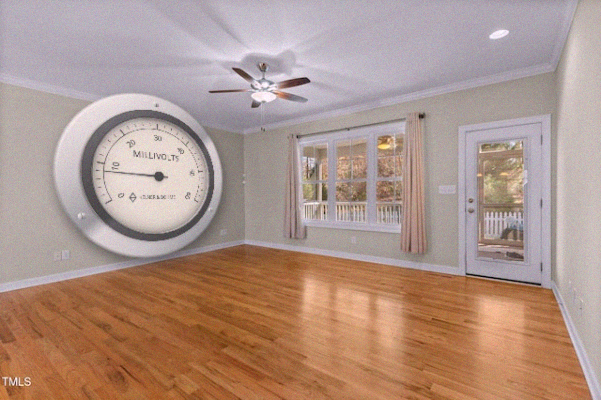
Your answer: 8mV
